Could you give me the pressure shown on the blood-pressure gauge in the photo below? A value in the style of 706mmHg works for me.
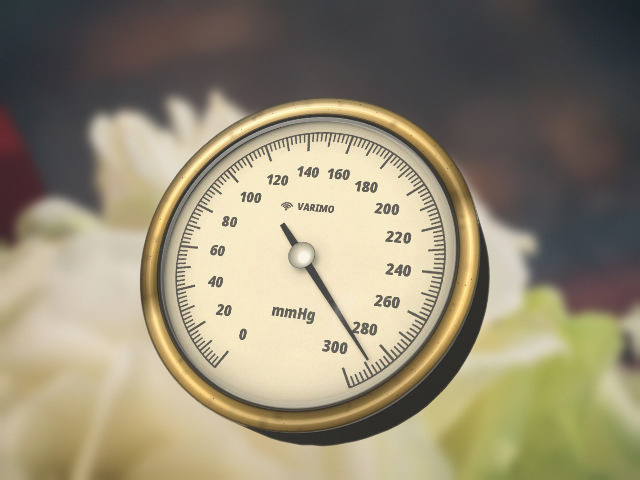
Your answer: 288mmHg
